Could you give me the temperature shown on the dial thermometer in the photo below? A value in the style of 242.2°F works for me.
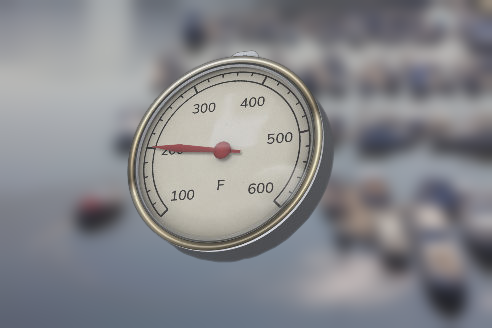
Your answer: 200°F
